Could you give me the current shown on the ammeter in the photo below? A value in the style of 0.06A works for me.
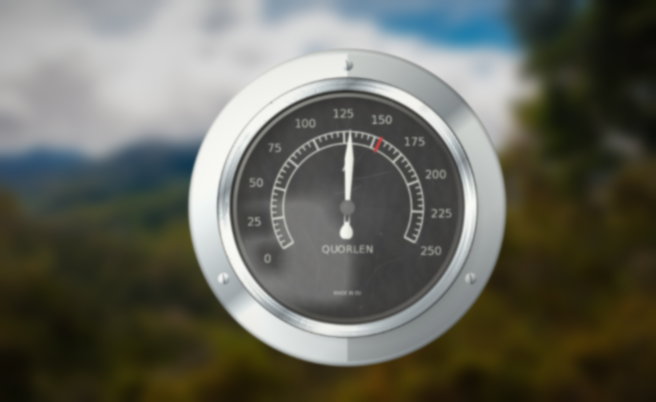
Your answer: 130A
